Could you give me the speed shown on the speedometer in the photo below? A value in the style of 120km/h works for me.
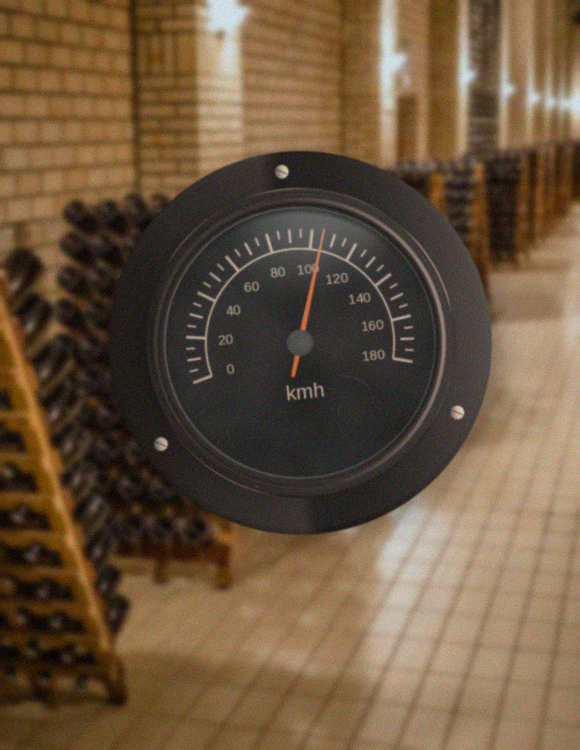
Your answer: 105km/h
